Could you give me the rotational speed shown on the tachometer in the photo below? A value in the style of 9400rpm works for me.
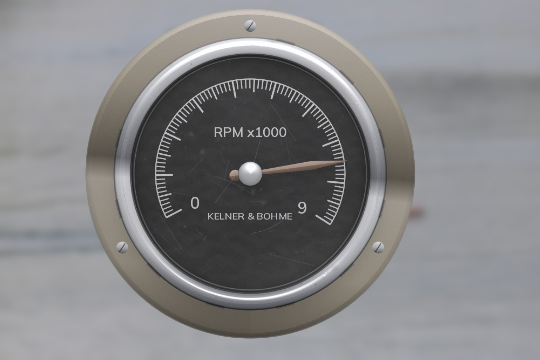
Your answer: 7500rpm
